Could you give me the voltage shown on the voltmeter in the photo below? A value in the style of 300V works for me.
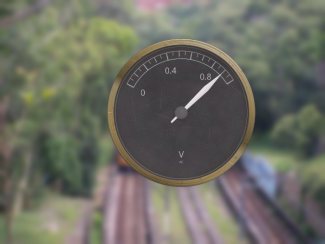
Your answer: 0.9V
